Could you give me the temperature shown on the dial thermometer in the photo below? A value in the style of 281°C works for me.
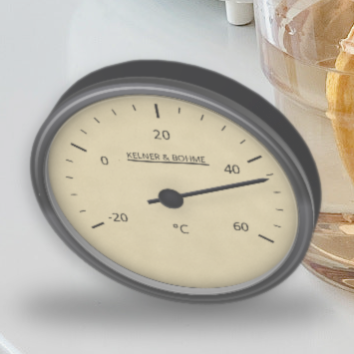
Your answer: 44°C
